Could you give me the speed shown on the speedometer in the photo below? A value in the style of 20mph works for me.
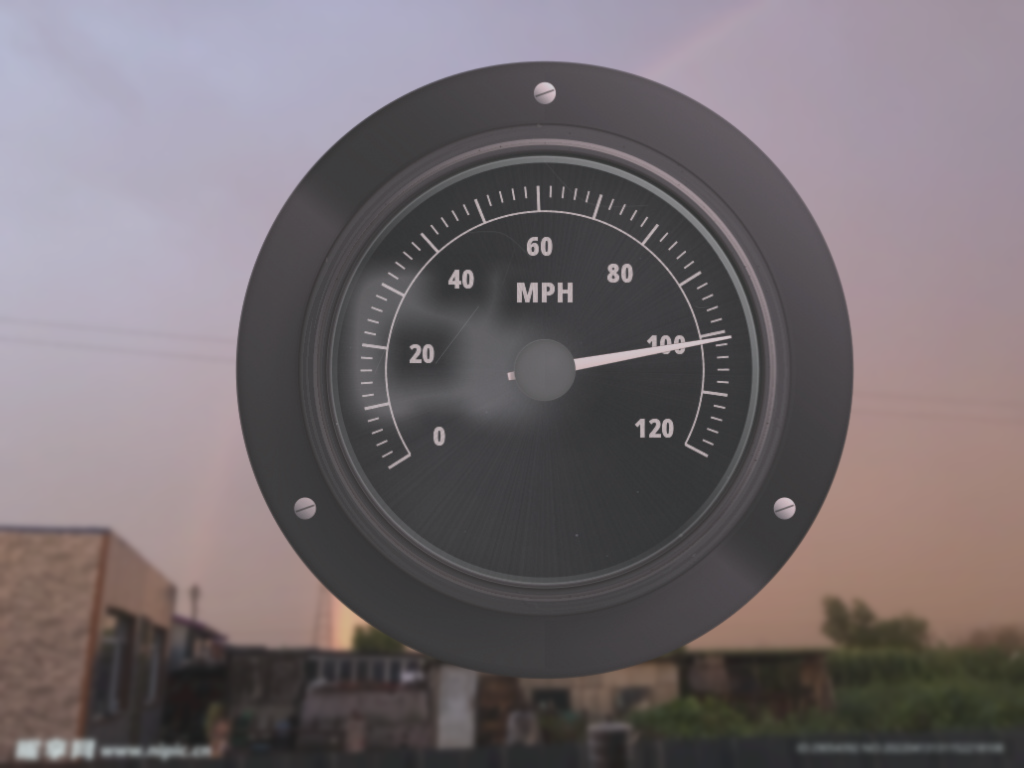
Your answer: 101mph
